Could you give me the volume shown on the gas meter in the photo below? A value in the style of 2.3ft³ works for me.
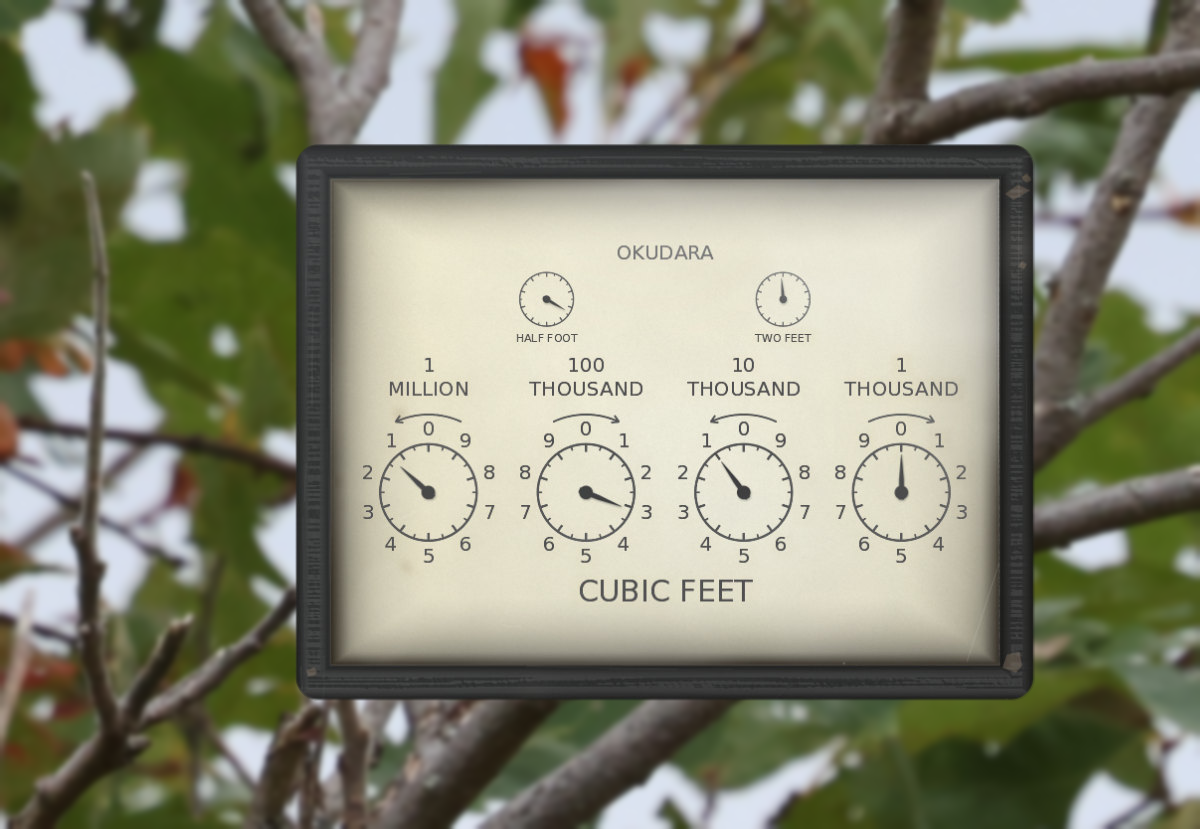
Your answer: 131000ft³
